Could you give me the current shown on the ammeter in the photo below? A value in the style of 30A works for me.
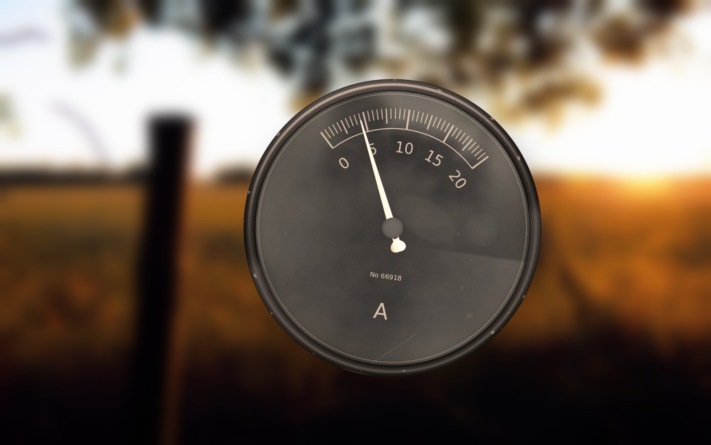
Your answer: 4.5A
